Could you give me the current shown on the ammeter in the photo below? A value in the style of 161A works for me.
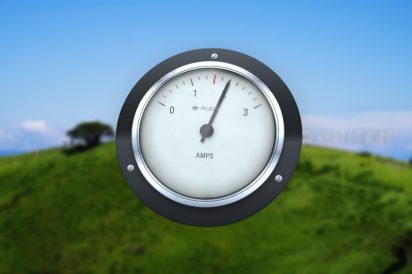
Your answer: 2A
